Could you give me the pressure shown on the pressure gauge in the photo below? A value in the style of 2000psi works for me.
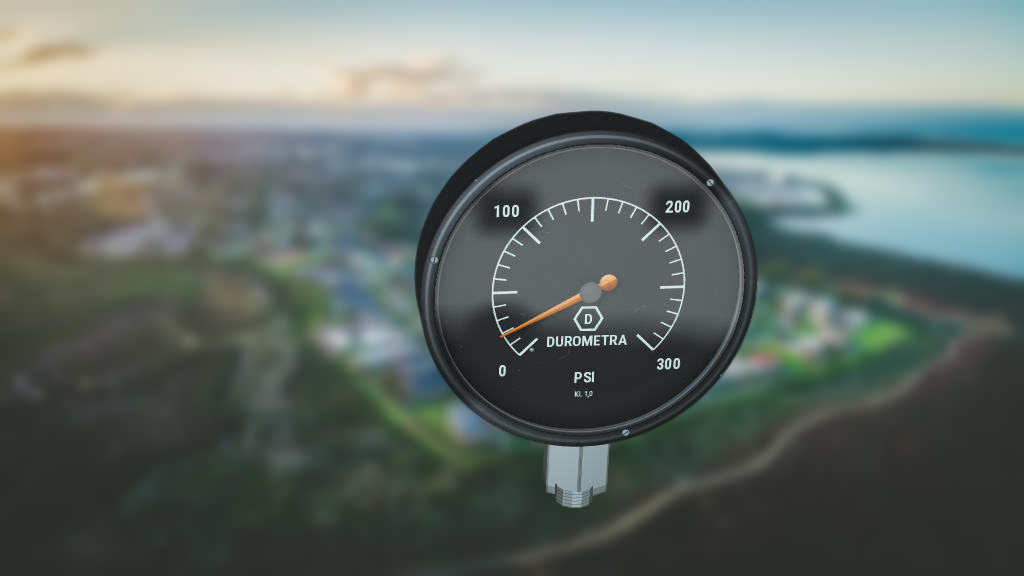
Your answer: 20psi
